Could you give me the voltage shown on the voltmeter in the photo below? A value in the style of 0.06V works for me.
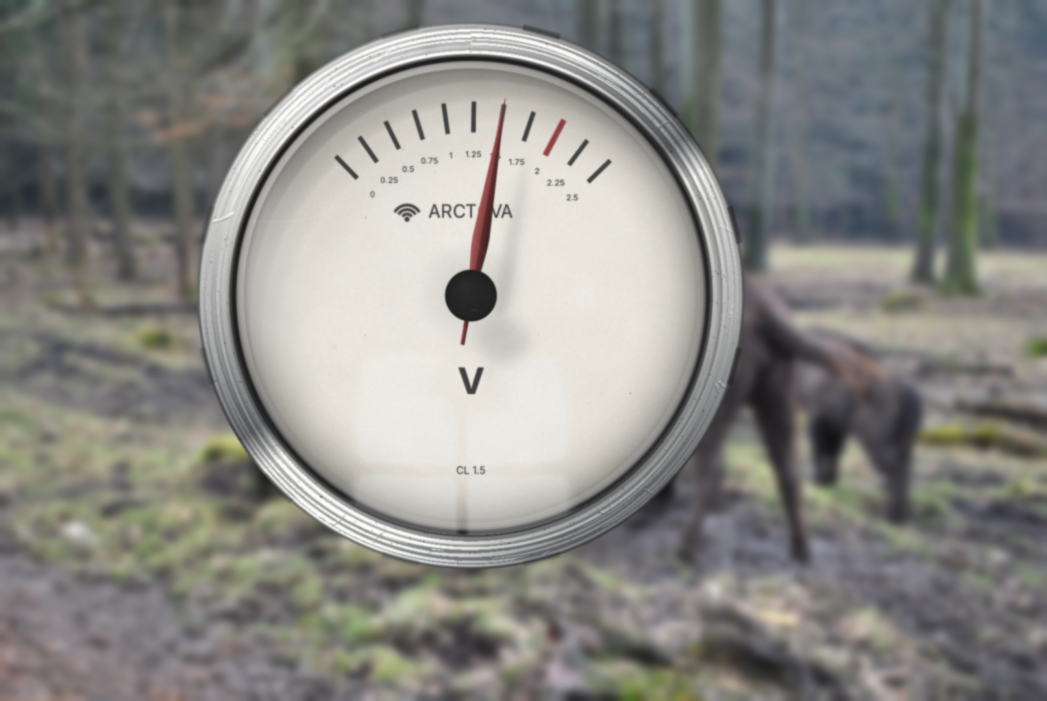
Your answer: 1.5V
